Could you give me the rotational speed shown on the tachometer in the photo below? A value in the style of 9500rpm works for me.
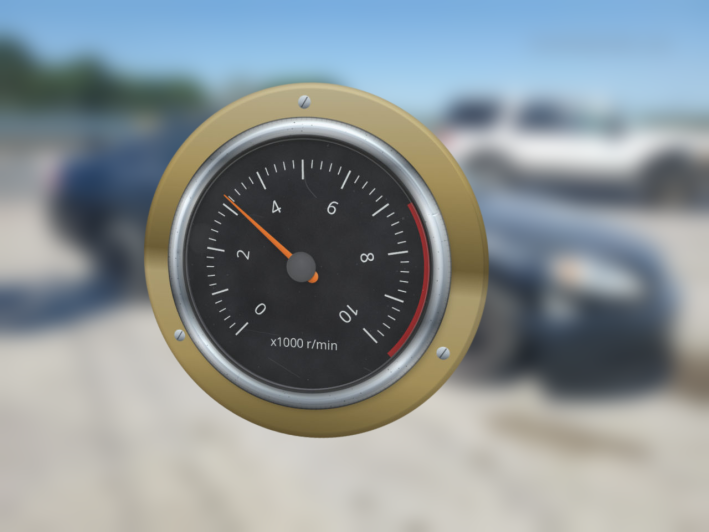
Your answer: 3200rpm
